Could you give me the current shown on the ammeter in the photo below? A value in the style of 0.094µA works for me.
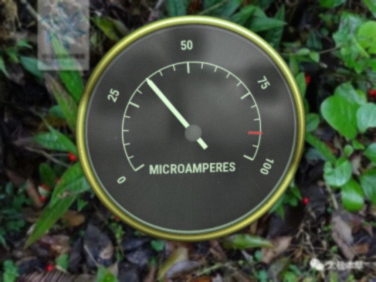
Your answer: 35µA
